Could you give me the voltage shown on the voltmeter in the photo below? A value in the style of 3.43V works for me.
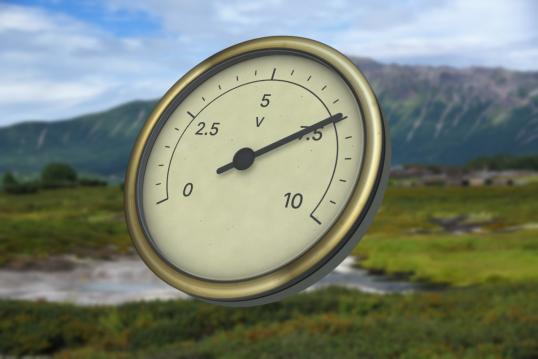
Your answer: 7.5V
